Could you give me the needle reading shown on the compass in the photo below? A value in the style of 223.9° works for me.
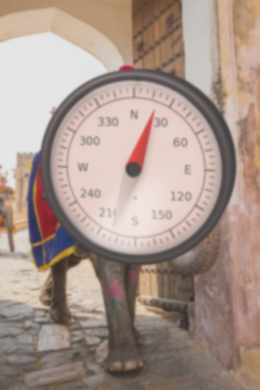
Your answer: 20°
